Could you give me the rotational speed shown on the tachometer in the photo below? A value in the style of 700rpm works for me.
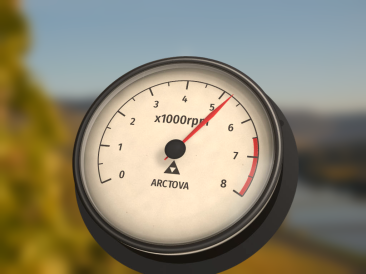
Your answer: 5250rpm
